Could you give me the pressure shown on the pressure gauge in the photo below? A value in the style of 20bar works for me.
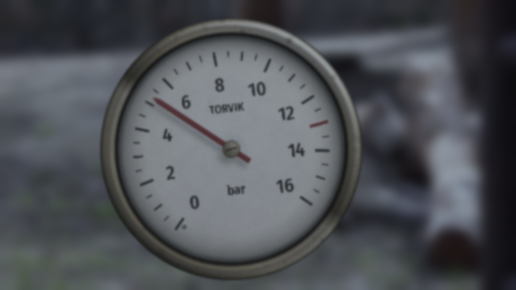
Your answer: 5.25bar
